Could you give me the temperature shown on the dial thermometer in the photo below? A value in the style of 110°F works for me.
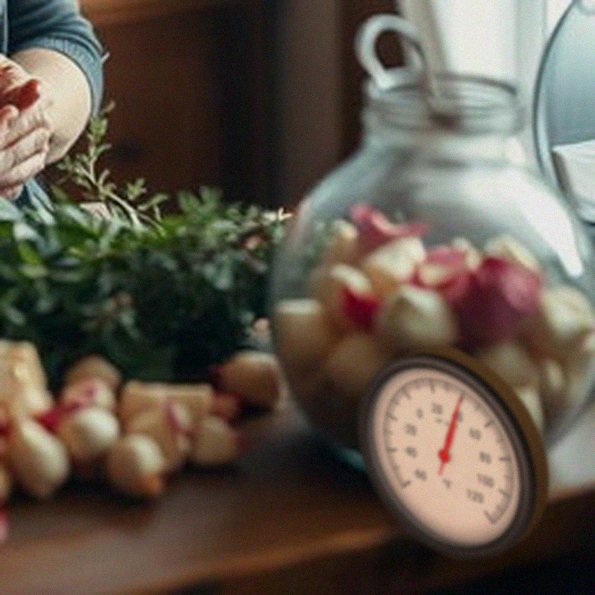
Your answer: 40°F
